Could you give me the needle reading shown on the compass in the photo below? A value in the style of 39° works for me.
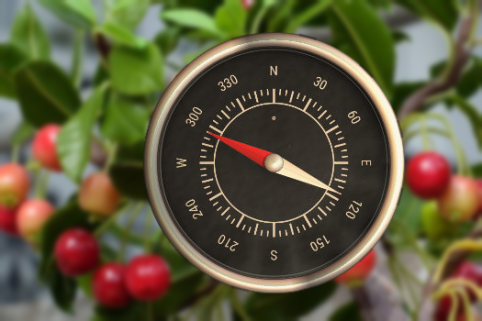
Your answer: 295°
